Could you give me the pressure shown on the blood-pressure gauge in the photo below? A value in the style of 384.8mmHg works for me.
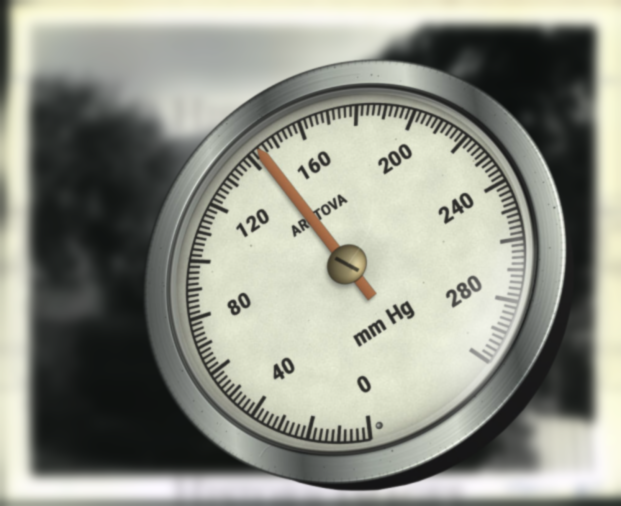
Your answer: 144mmHg
